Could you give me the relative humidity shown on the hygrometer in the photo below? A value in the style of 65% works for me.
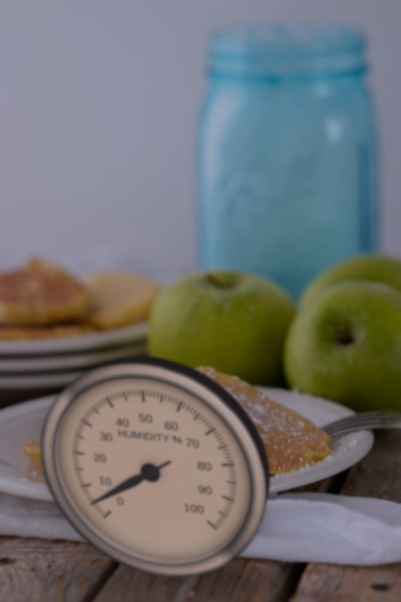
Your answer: 5%
